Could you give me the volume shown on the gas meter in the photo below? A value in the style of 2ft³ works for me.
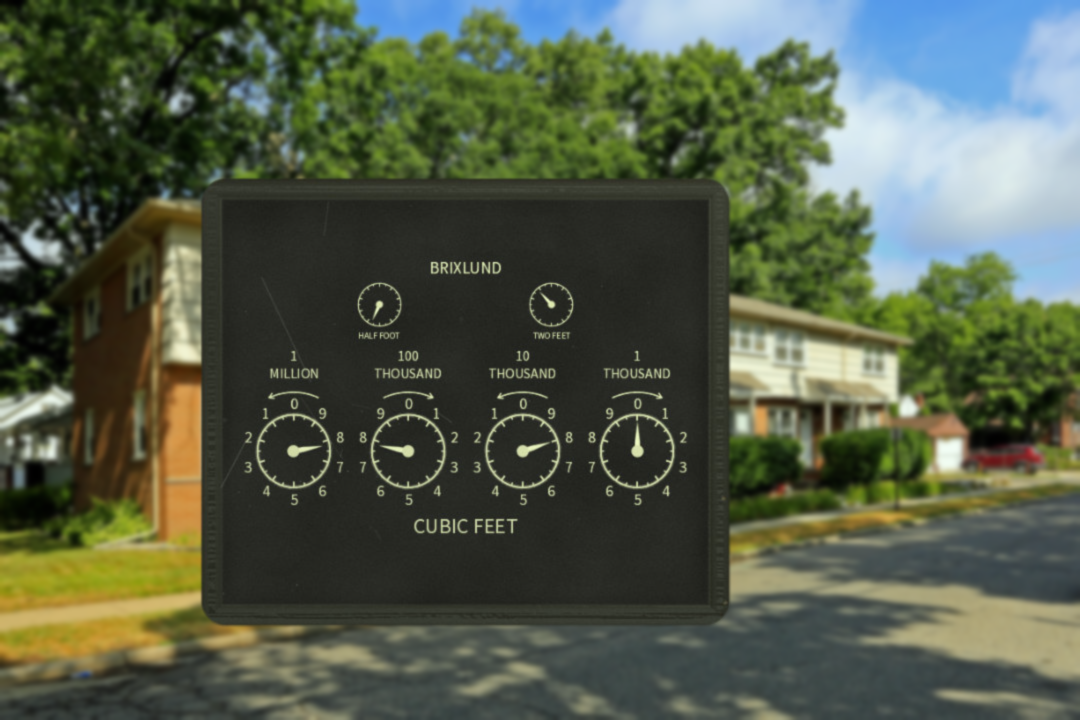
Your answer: 778000ft³
